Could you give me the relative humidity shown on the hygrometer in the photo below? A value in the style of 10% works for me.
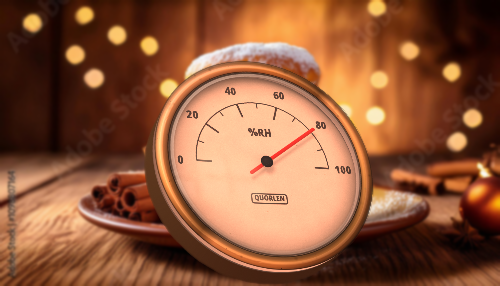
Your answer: 80%
